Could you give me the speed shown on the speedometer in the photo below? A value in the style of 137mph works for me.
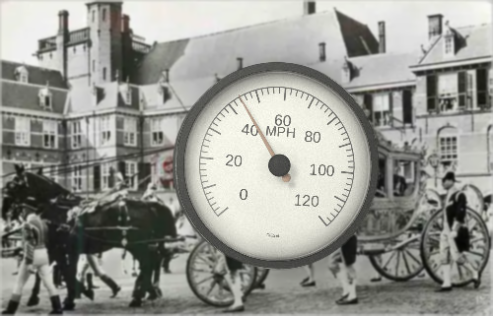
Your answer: 44mph
